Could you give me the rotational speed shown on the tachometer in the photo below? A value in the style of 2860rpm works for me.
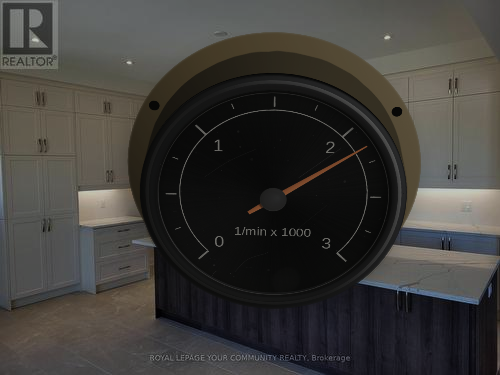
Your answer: 2125rpm
